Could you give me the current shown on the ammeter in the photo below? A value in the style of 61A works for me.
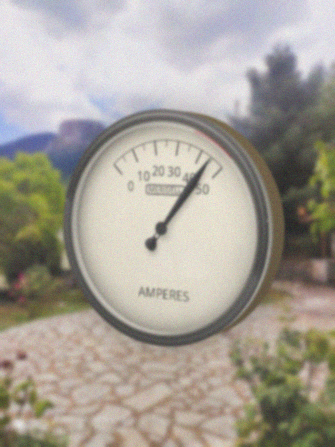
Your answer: 45A
